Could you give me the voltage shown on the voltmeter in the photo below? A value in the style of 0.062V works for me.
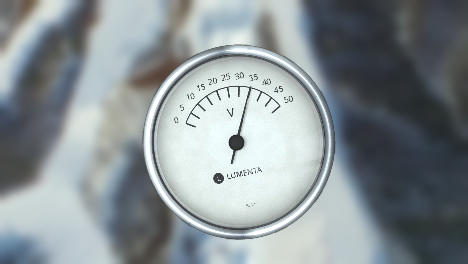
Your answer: 35V
